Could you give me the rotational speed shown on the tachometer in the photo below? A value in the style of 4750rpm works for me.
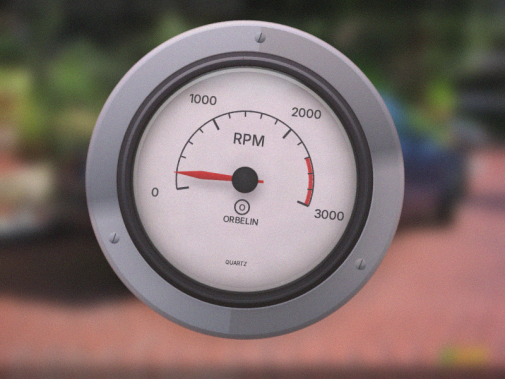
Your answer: 200rpm
